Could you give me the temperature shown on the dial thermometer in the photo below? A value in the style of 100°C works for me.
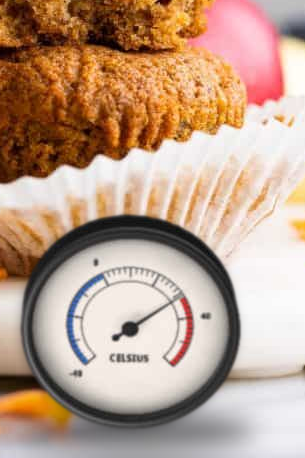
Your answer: 30°C
